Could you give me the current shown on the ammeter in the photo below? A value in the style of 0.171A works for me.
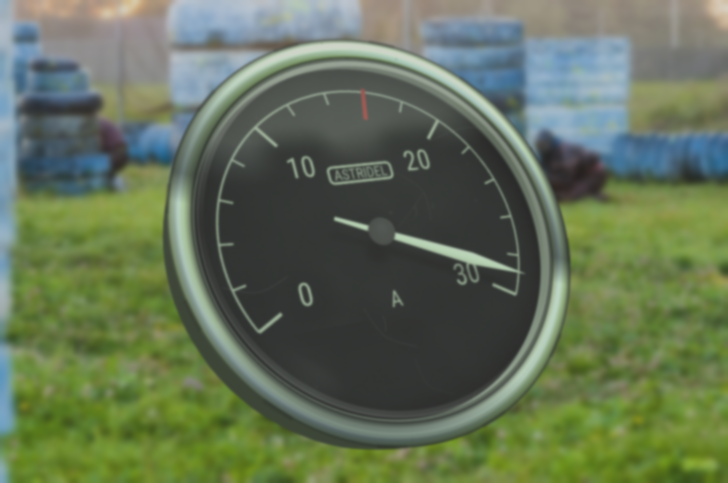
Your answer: 29A
